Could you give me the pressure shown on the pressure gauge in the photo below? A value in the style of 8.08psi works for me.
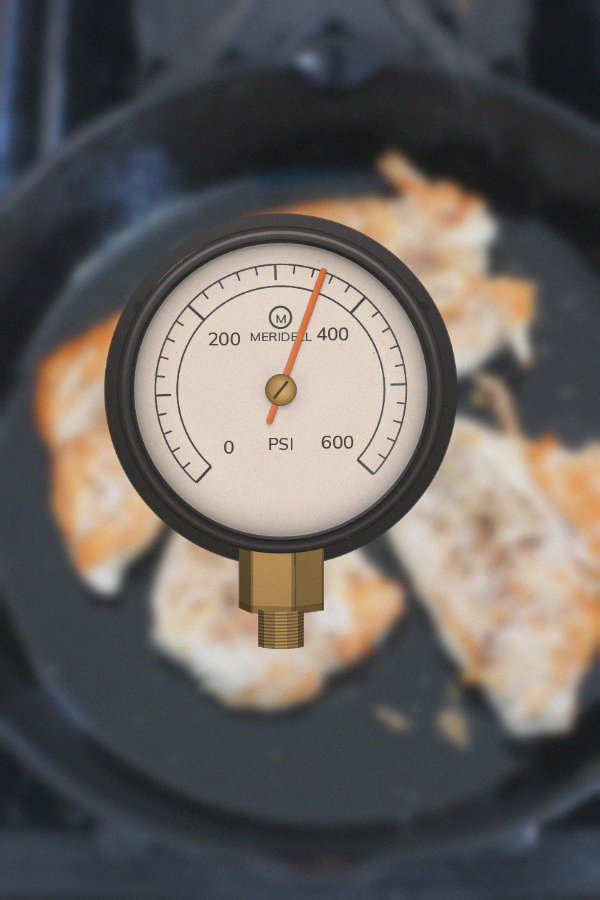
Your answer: 350psi
